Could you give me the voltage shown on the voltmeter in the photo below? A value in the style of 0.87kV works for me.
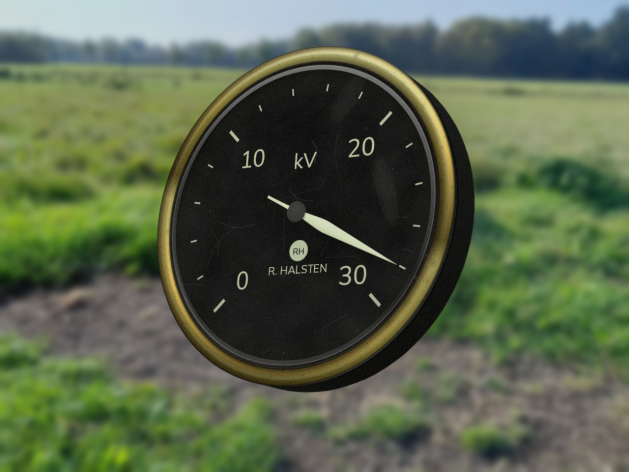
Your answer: 28kV
